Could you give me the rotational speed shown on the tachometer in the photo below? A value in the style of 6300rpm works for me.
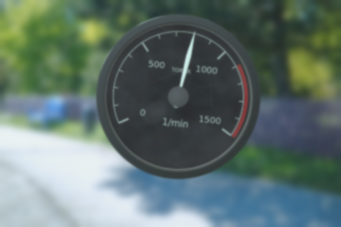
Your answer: 800rpm
